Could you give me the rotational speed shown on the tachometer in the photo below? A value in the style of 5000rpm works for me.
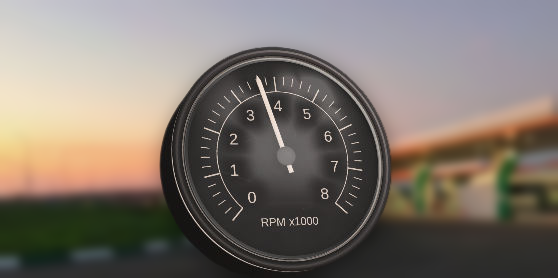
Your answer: 3600rpm
